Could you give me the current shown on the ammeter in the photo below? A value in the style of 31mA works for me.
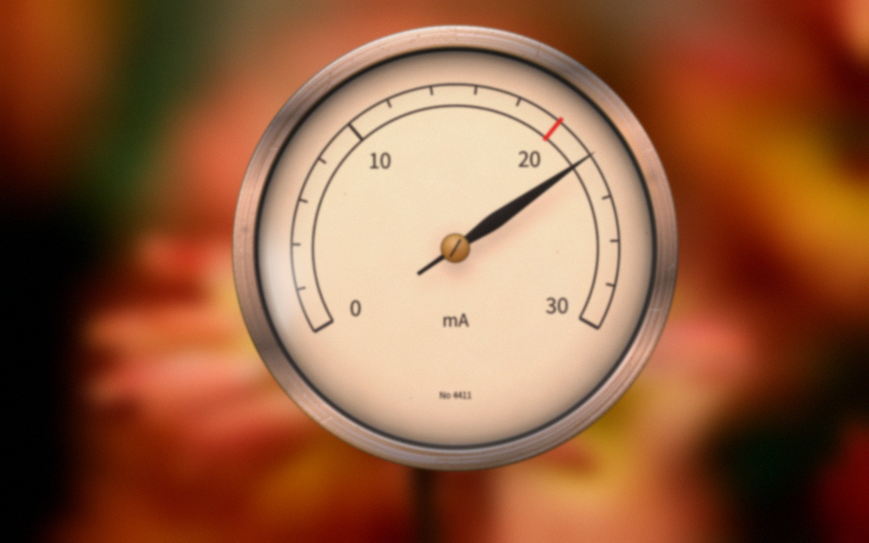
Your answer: 22mA
